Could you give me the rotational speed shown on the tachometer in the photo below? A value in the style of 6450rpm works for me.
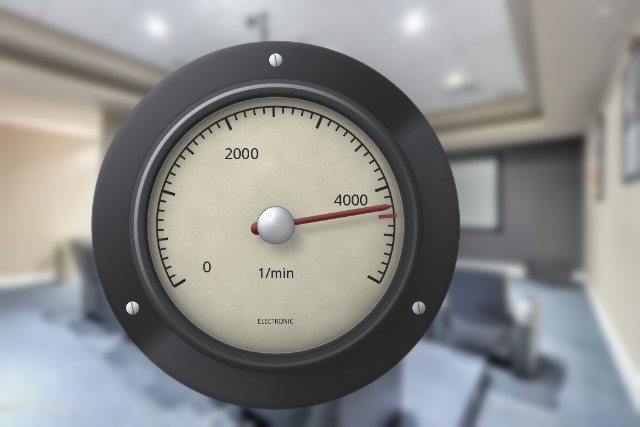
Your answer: 4200rpm
